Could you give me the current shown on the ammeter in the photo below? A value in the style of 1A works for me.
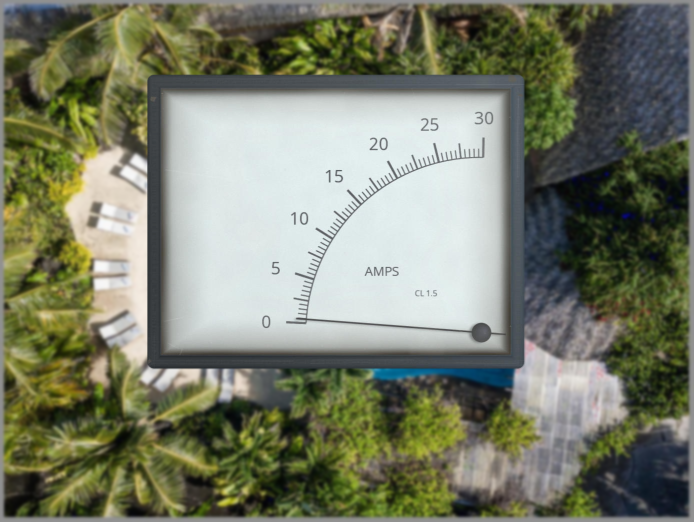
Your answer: 0.5A
